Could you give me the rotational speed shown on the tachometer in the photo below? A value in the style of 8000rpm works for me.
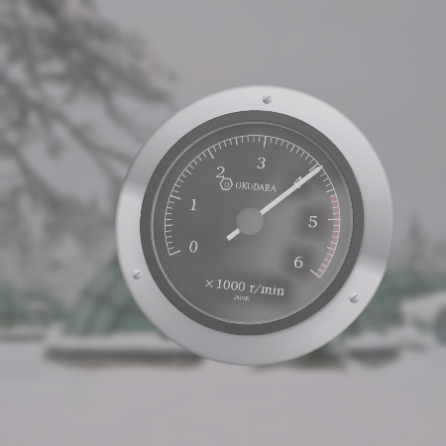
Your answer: 4100rpm
